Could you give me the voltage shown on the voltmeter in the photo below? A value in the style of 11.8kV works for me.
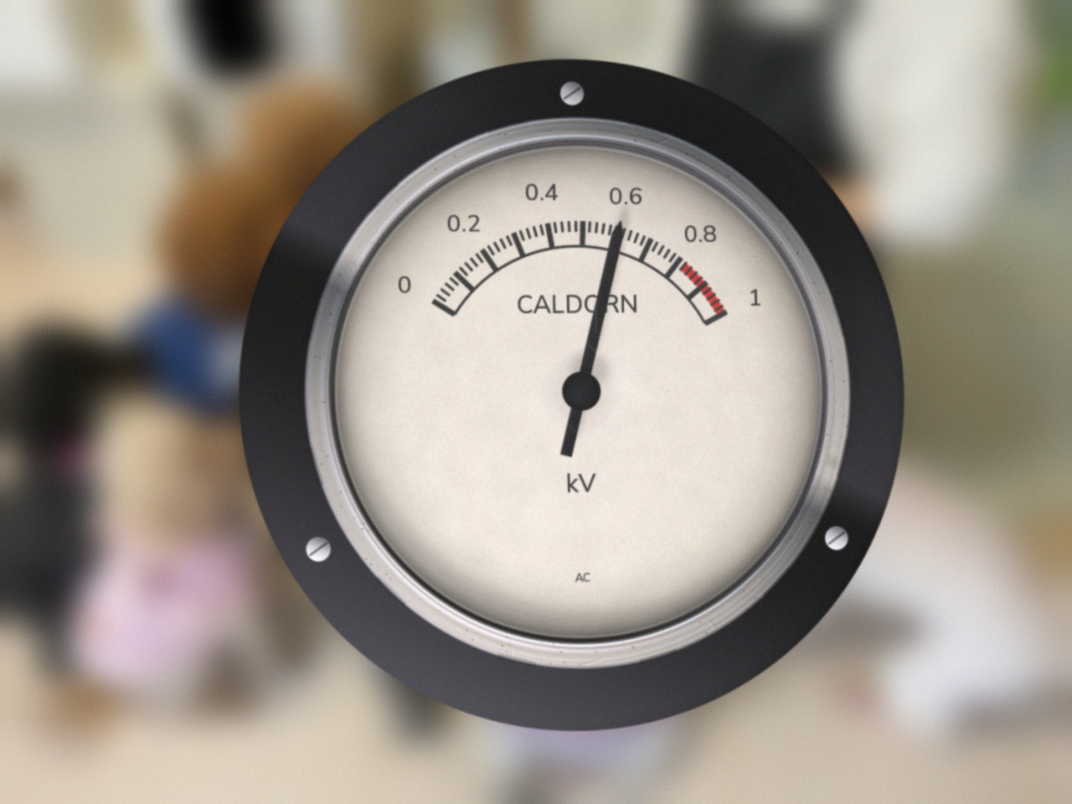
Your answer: 0.6kV
